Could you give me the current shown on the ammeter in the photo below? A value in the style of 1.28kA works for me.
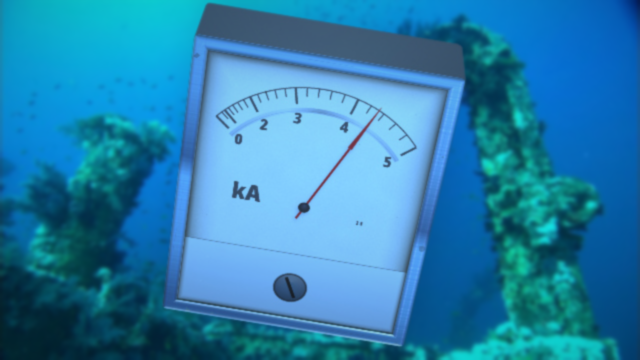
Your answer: 4.3kA
